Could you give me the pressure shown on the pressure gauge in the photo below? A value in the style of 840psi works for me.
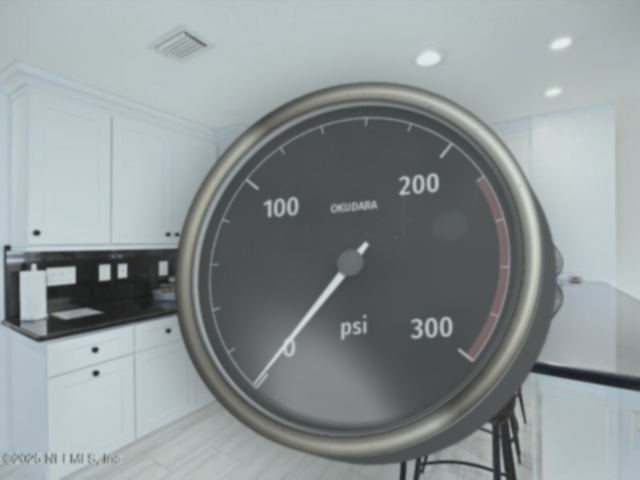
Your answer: 0psi
